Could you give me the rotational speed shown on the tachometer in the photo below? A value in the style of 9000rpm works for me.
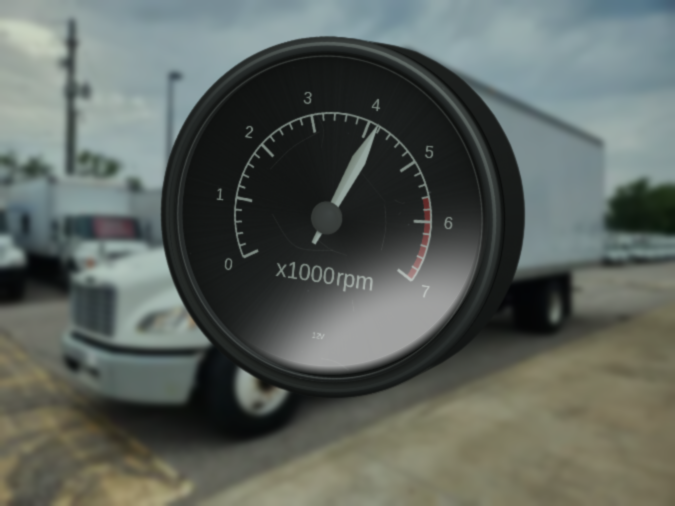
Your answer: 4200rpm
